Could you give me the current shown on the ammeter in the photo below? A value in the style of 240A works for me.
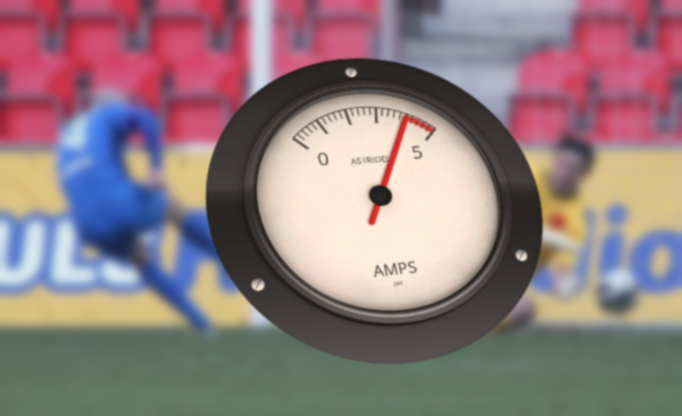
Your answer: 4A
